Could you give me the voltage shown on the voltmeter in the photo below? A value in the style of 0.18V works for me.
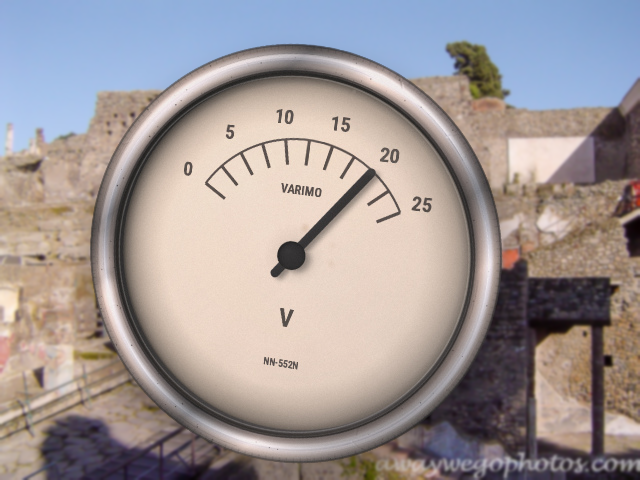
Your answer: 20V
